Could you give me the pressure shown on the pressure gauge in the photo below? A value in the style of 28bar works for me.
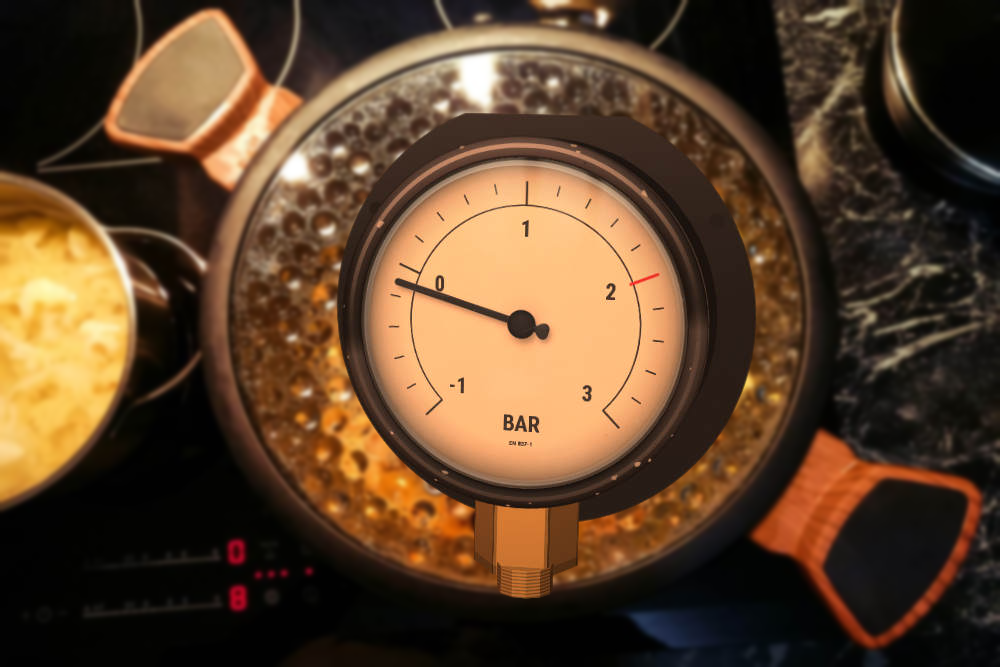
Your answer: -0.1bar
